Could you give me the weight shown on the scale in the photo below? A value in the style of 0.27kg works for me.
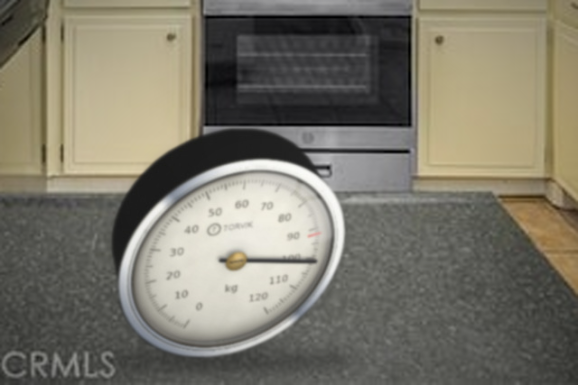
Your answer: 100kg
